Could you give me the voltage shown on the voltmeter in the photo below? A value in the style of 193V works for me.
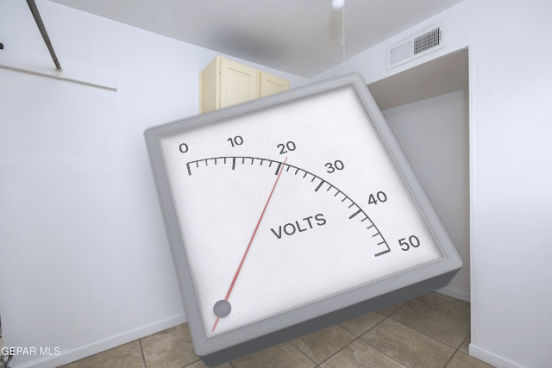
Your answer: 21V
